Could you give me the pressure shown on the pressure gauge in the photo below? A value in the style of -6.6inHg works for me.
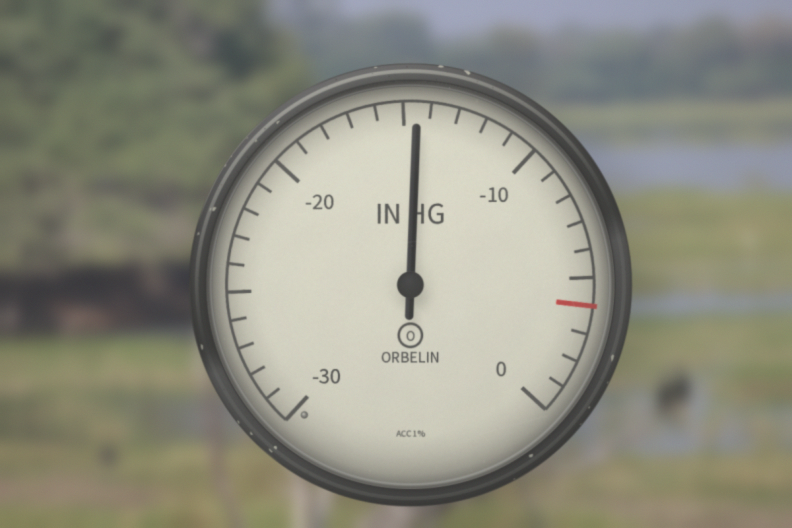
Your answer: -14.5inHg
